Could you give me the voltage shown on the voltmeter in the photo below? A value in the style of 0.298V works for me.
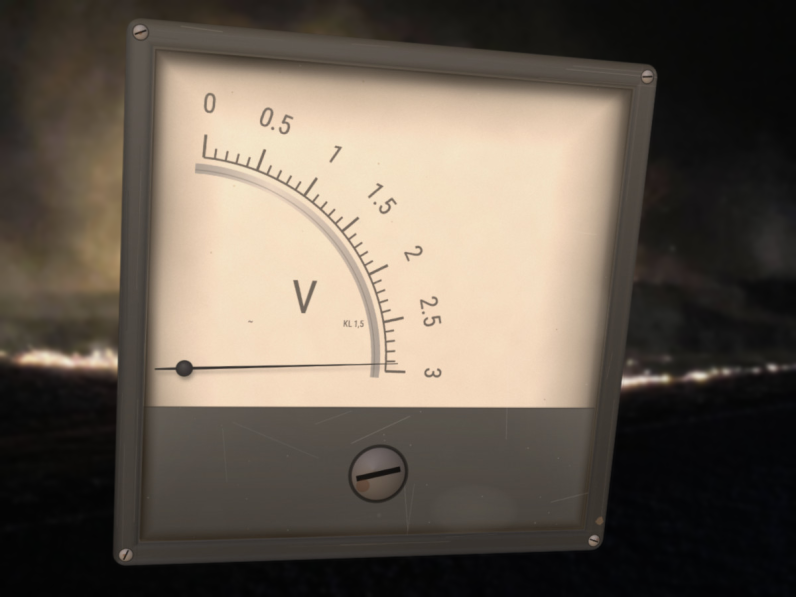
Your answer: 2.9V
